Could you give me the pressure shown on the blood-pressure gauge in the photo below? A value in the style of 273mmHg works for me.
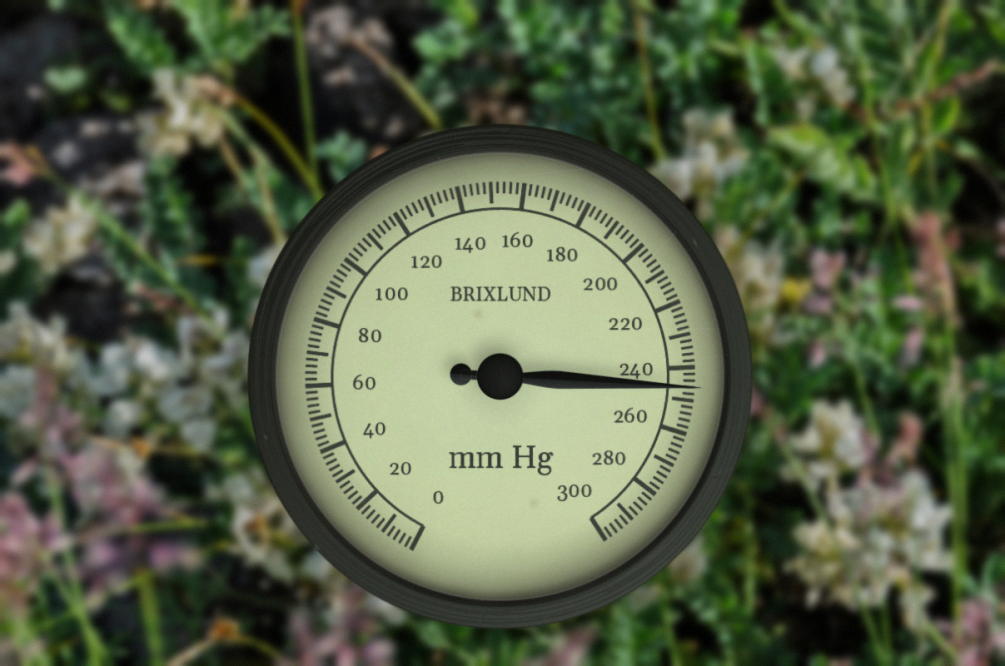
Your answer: 246mmHg
